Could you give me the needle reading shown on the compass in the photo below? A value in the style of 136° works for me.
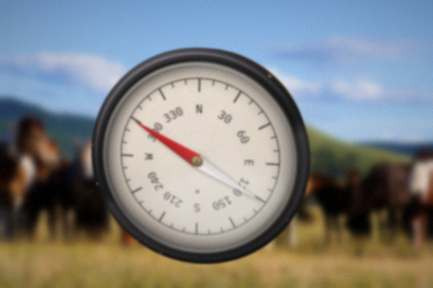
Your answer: 300°
